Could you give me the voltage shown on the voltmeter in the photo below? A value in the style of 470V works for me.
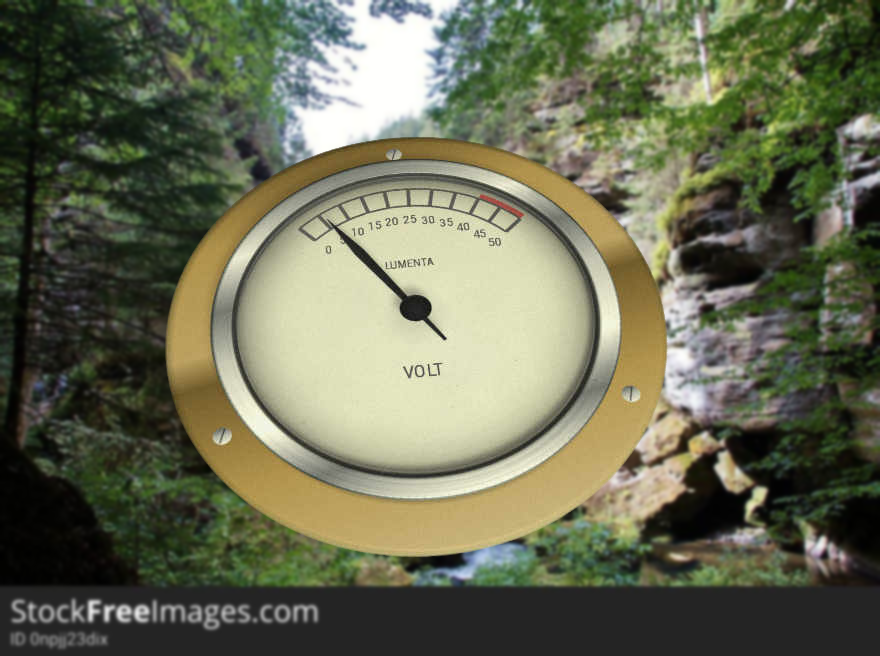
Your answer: 5V
